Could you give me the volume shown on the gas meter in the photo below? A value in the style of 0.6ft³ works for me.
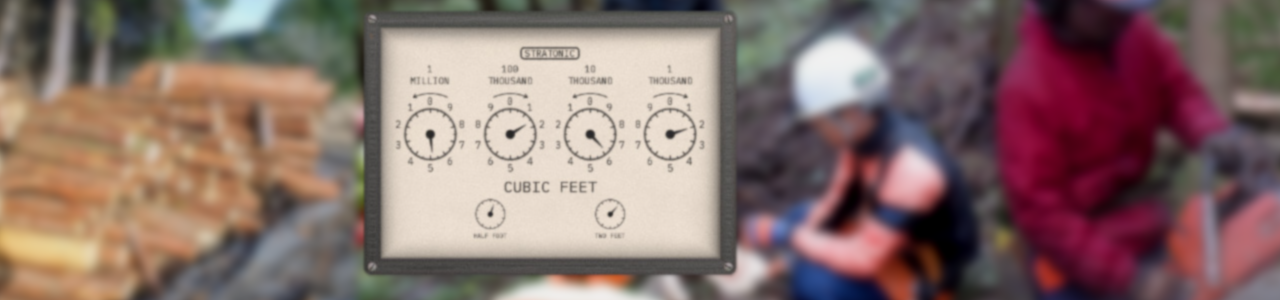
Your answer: 516200ft³
